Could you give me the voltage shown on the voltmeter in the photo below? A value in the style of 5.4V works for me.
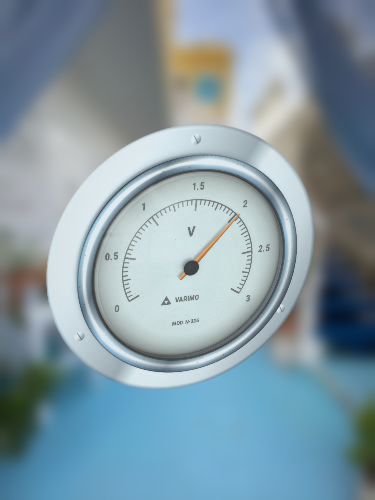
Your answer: 2V
